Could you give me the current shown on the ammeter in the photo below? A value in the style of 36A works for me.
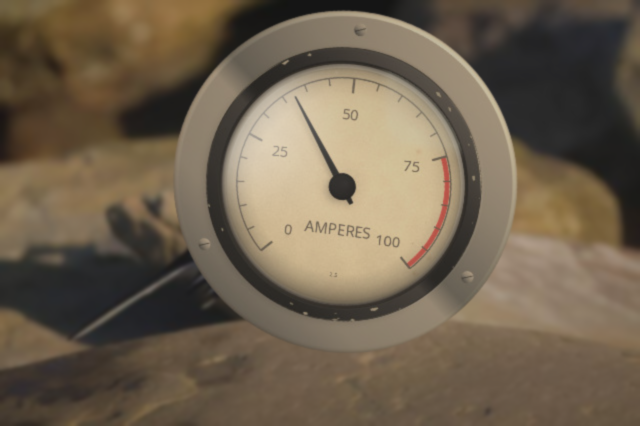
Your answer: 37.5A
